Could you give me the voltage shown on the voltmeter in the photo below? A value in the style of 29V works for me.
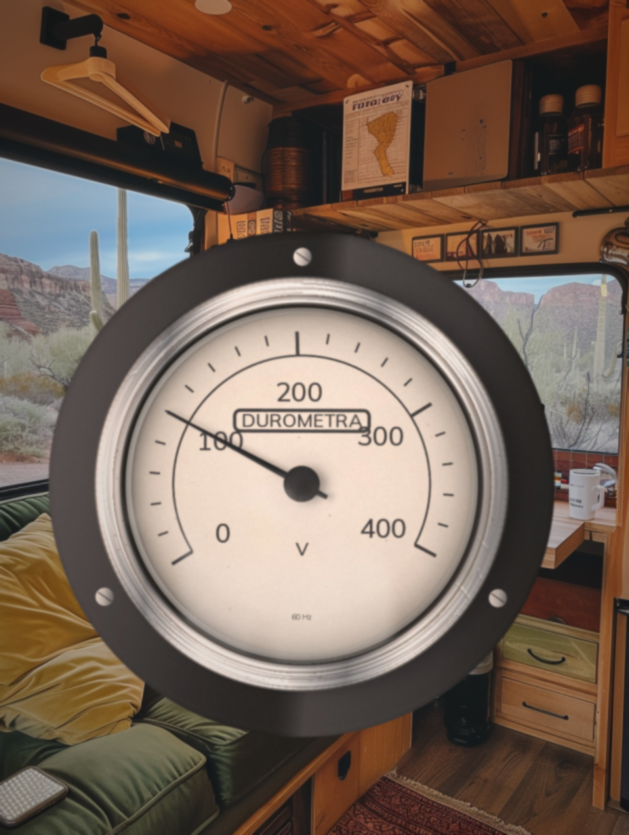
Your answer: 100V
